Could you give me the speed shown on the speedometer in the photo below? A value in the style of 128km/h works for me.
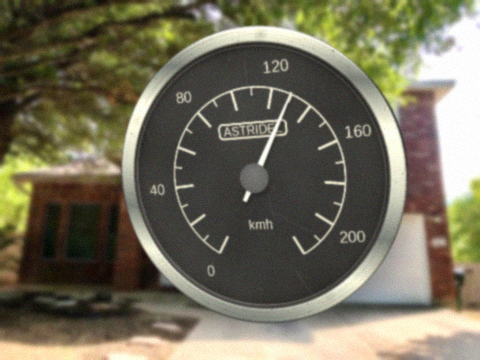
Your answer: 130km/h
